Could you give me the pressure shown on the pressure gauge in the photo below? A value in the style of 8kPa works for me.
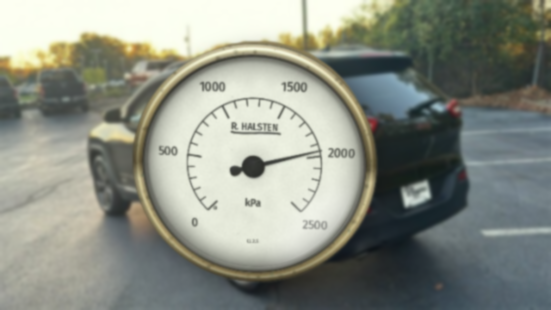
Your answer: 1950kPa
